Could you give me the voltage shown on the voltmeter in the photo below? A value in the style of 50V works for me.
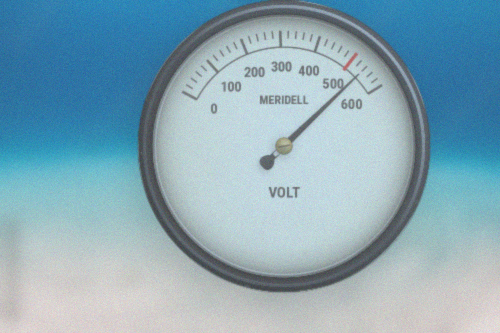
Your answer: 540V
